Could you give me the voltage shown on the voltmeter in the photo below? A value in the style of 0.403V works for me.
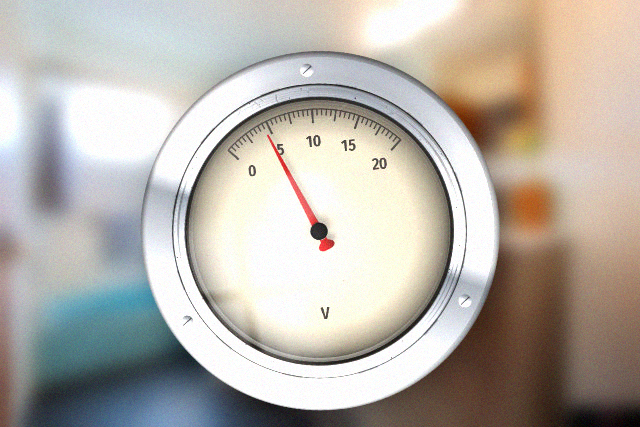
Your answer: 4.5V
